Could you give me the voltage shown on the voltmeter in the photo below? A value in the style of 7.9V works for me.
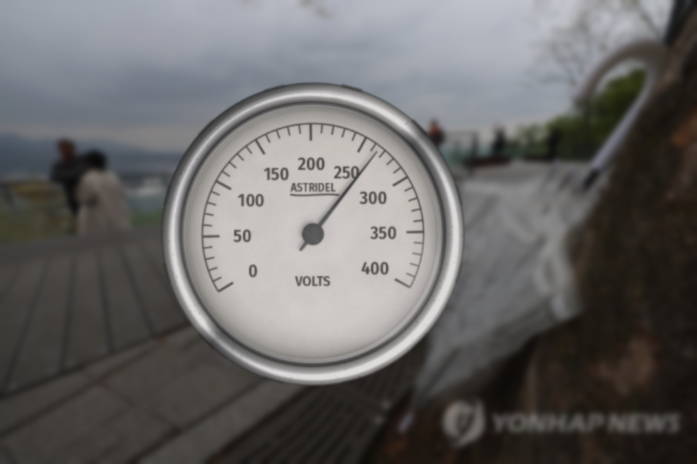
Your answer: 265V
